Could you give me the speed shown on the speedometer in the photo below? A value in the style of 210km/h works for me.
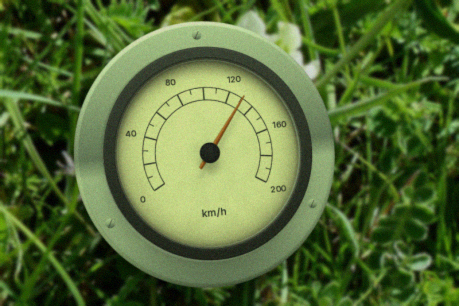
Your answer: 130km/h
